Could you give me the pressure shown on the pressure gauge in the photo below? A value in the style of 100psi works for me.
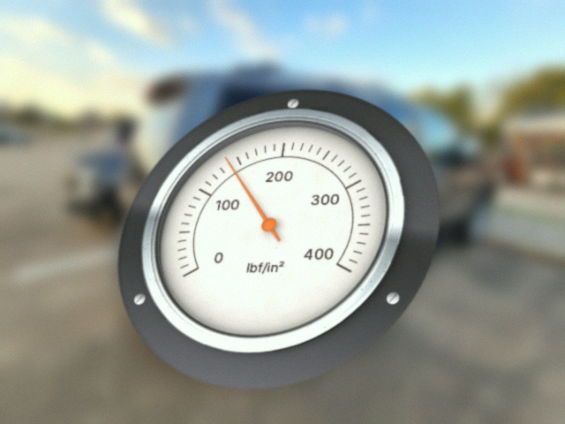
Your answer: 140psi
